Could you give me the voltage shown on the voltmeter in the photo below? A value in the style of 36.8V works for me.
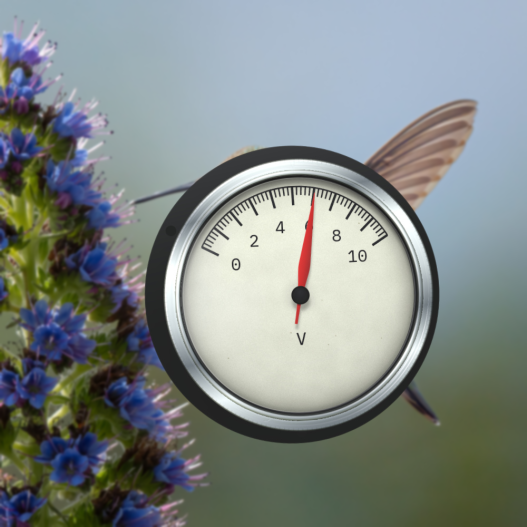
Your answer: 6V
